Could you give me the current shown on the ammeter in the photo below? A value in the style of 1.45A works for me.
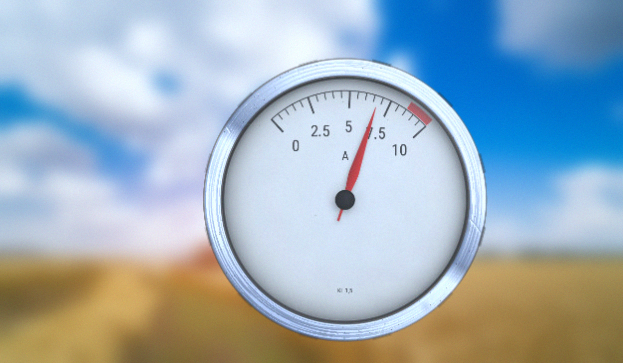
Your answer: 6.75A
